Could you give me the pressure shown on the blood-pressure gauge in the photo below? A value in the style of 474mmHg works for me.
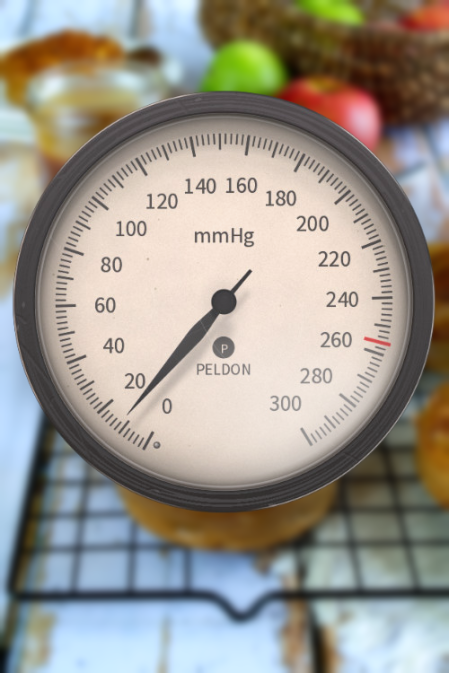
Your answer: 12mmHg
